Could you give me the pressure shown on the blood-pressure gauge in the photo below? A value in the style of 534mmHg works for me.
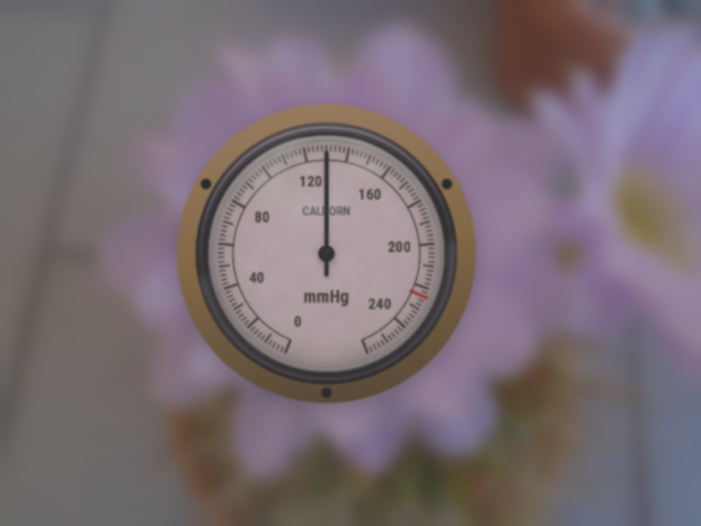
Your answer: 130mmHg
